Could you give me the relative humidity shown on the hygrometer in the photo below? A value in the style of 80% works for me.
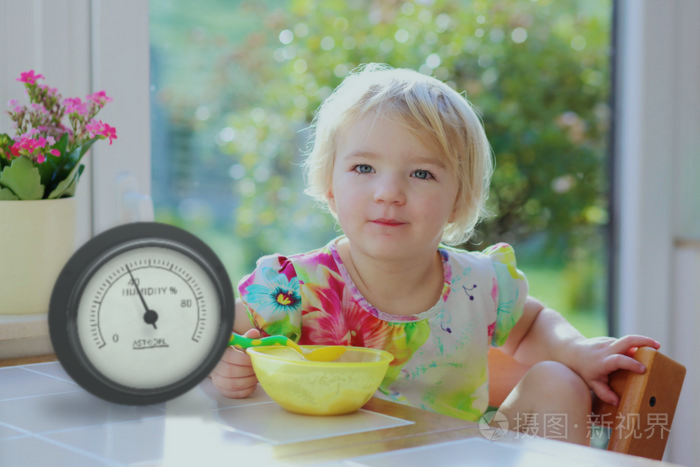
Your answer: 40%
